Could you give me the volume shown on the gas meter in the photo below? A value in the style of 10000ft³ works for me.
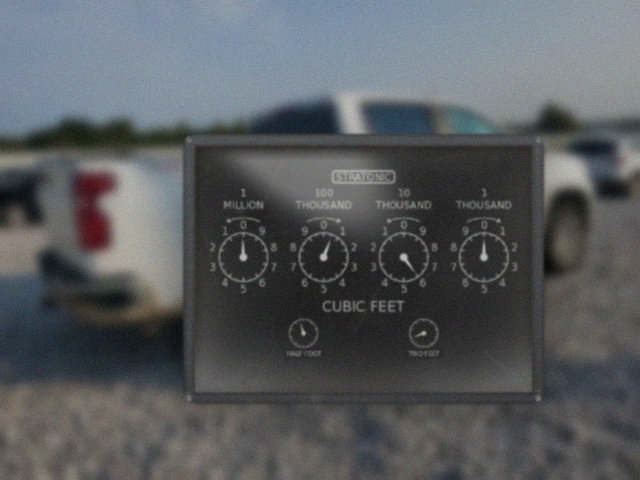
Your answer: 6000ft³
